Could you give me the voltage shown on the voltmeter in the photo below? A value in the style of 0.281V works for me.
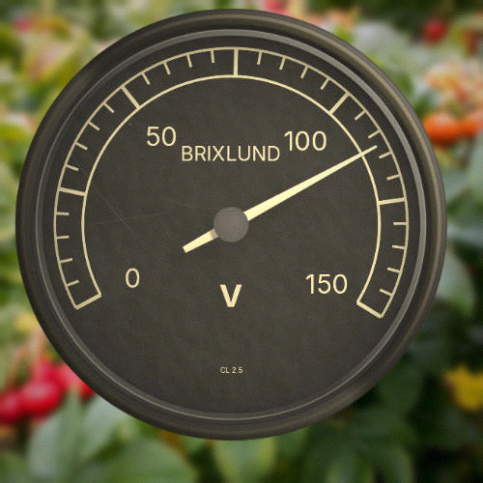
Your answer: 112.5V
